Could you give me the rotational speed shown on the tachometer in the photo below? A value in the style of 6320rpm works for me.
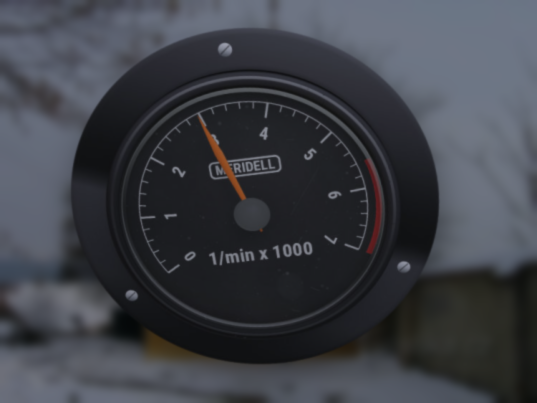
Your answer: 3000rpm
